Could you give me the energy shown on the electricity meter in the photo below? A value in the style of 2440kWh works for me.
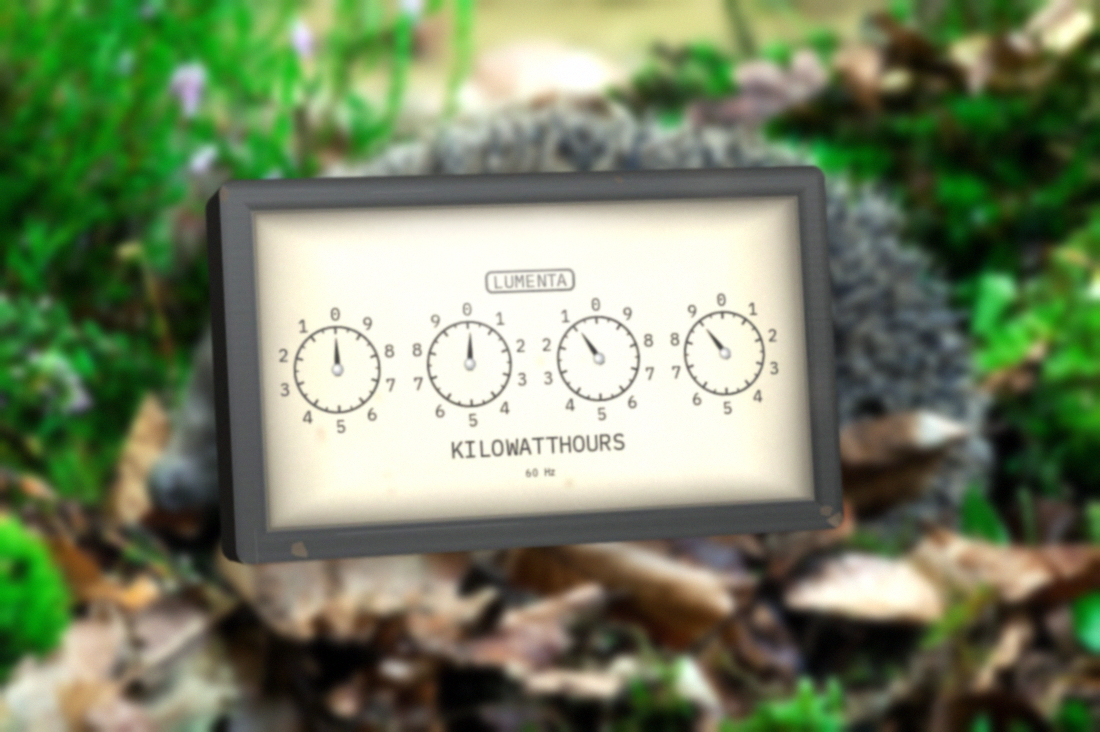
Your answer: 9kWh
